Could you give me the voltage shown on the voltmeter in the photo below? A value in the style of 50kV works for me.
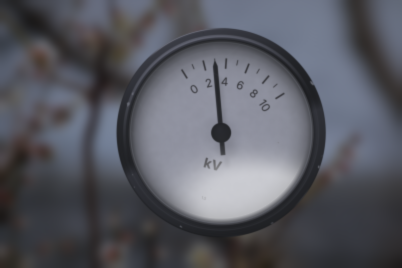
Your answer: 3kV
